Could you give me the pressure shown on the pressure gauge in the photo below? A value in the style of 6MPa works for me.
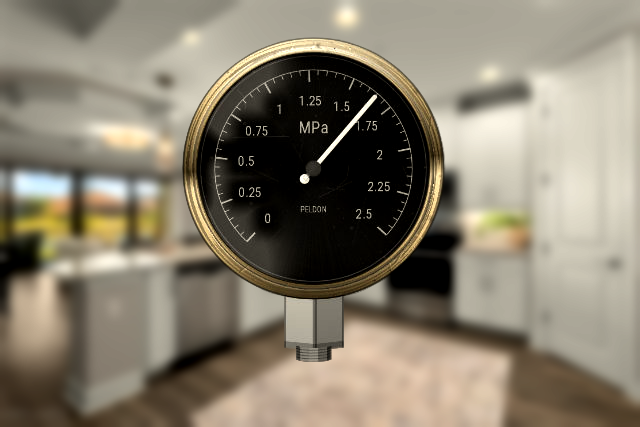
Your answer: 1.65MPa
